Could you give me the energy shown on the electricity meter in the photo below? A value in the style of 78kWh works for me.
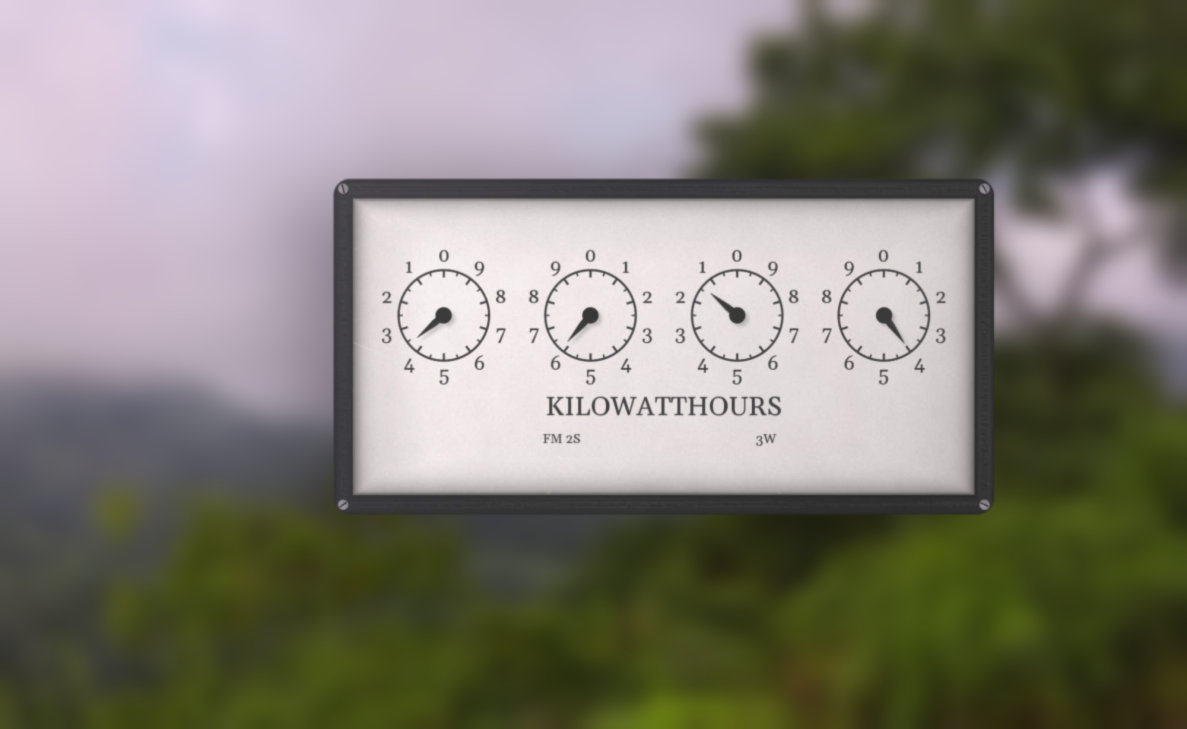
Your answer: 3614kWh
